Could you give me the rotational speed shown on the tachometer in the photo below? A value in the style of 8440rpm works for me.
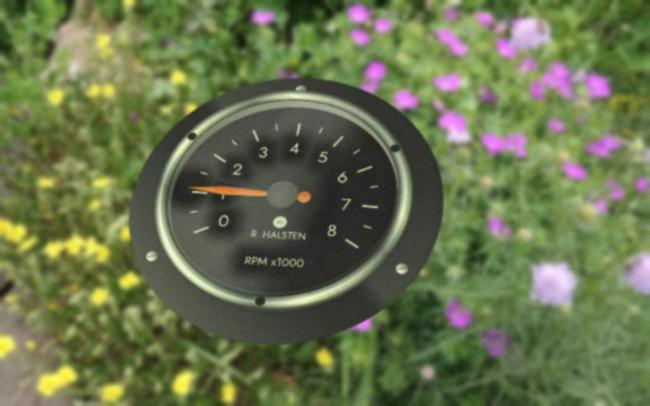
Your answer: 1000rpm
